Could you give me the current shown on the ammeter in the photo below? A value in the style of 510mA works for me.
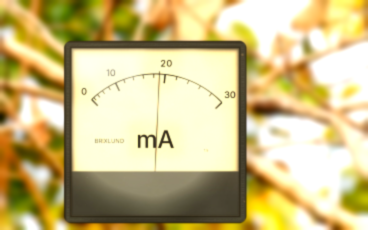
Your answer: 19mA
